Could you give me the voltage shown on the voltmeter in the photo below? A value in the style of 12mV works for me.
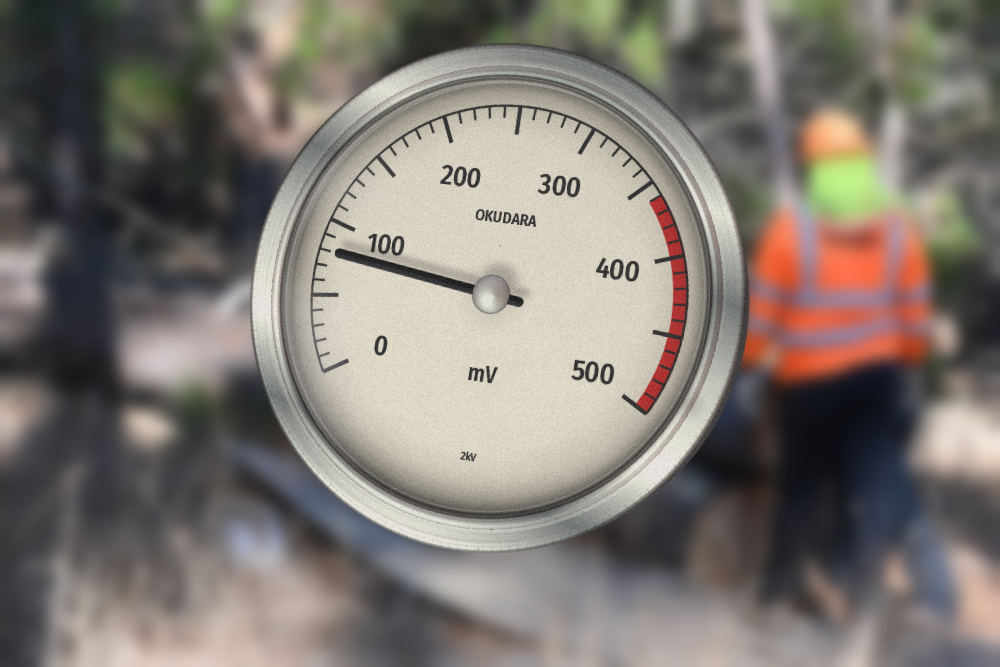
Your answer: 80mV
